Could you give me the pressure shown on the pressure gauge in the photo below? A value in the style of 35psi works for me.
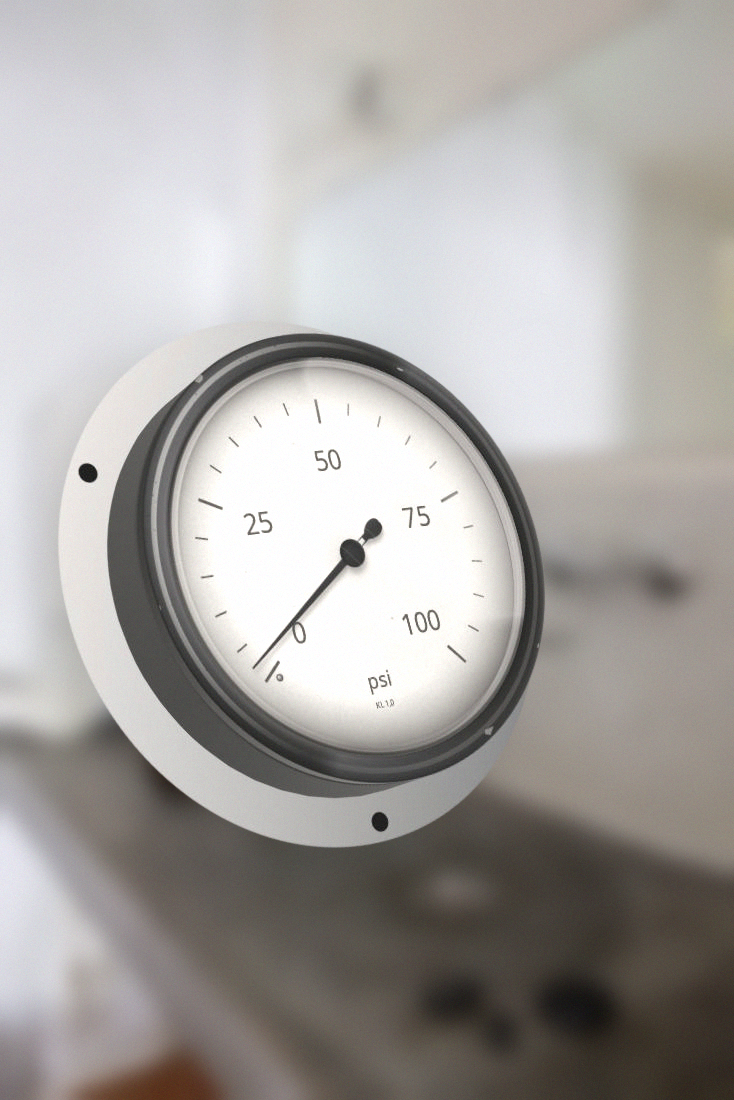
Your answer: 2.5psi
